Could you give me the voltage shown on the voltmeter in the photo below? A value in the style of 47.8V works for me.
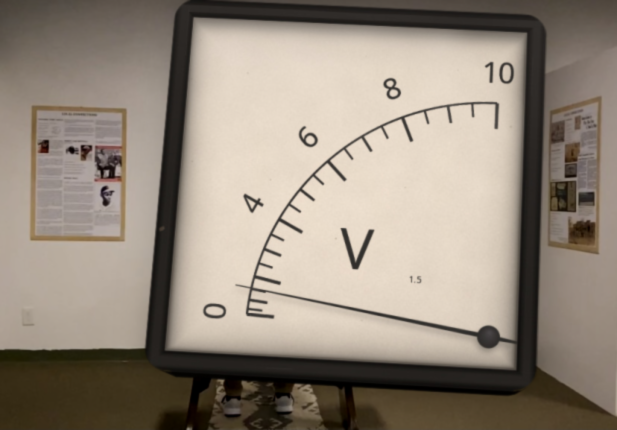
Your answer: 1.5V
